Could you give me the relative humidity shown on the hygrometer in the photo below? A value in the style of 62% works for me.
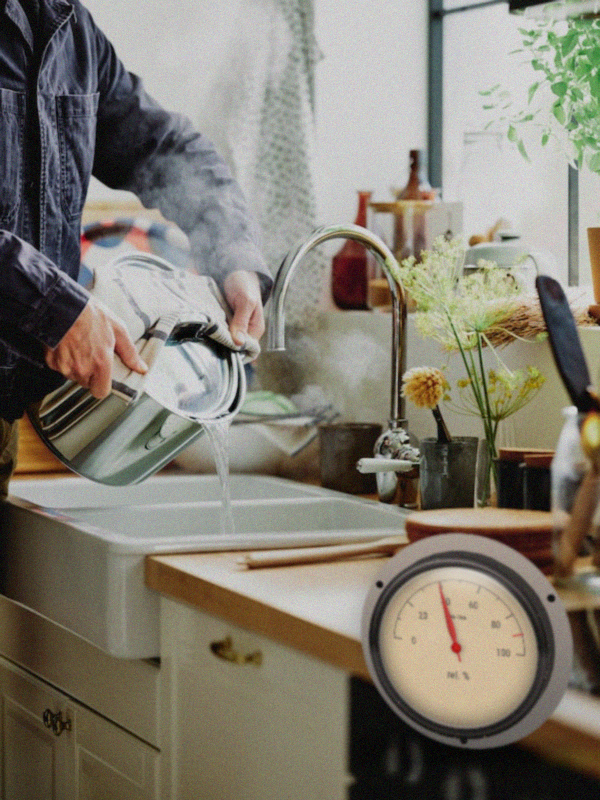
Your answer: 40%
